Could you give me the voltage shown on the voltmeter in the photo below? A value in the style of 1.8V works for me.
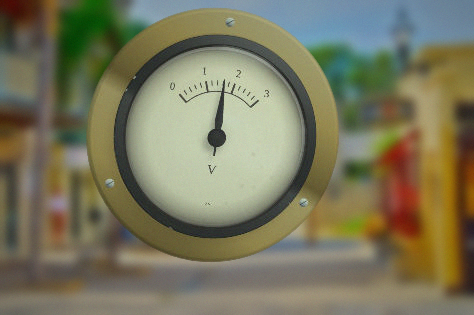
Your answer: 1.6V
